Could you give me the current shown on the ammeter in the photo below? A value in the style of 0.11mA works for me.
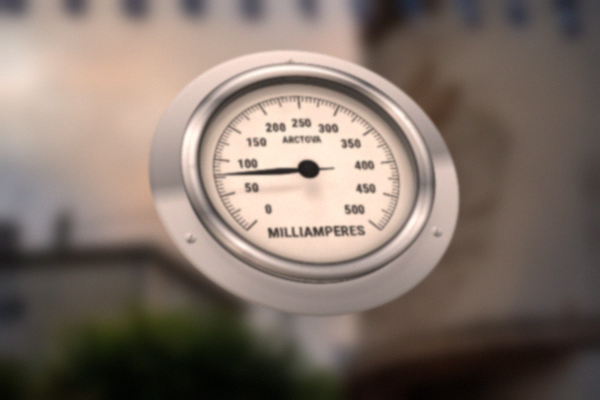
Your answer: 75mA
